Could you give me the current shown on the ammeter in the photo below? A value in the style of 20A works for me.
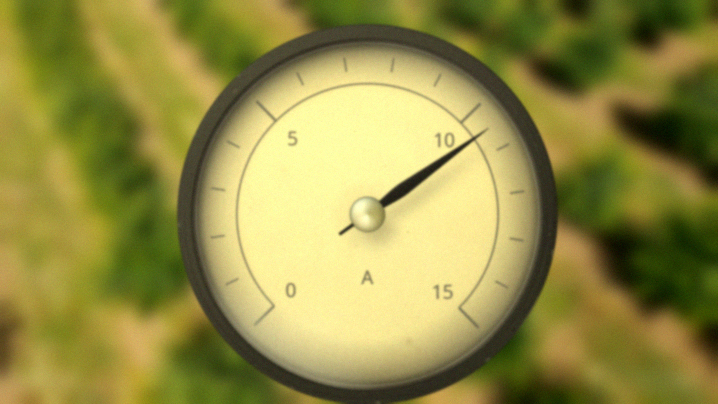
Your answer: 10.5A
